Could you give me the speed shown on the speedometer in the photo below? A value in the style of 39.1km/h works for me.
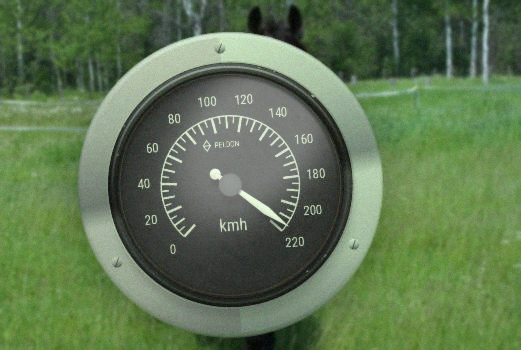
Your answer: 215km/h
